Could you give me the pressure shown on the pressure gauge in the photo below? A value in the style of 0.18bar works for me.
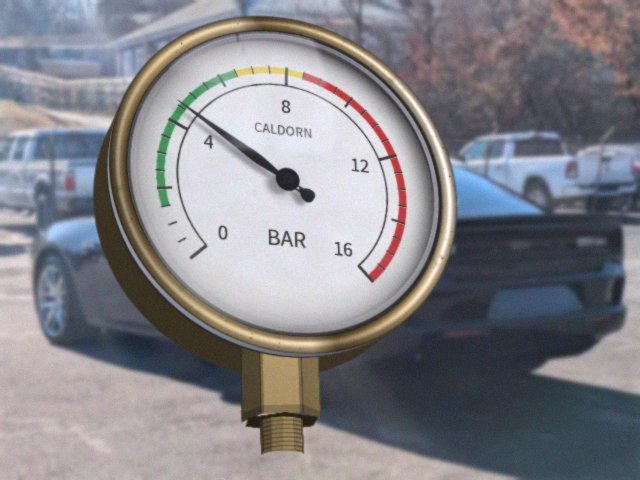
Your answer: 4.5bar
